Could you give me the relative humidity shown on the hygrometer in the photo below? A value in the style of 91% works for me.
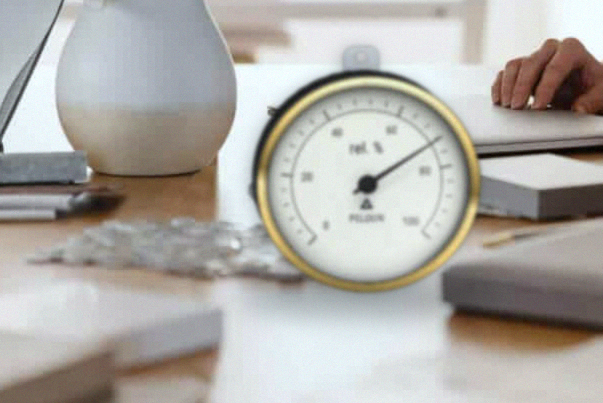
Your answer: 72%
